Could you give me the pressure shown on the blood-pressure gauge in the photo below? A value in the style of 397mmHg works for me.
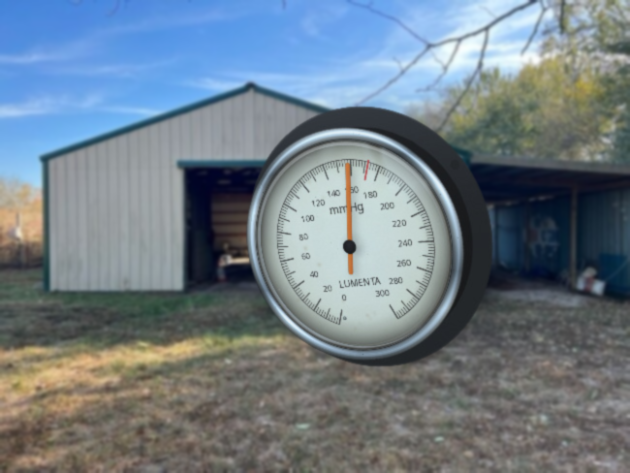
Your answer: 160mmHg
